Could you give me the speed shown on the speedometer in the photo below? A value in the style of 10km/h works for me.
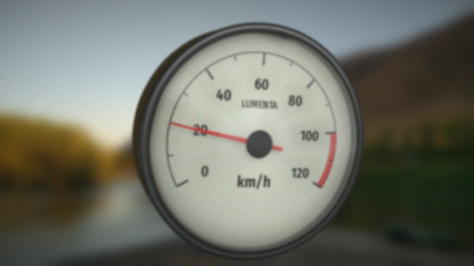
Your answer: 20km/h
